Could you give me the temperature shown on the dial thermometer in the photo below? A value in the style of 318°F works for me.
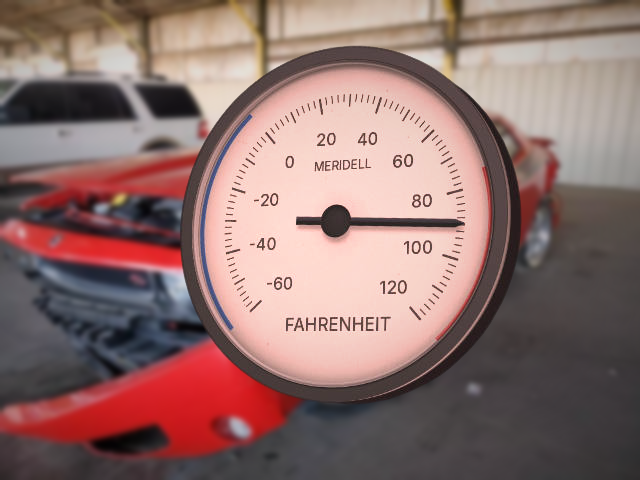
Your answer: 90°F
